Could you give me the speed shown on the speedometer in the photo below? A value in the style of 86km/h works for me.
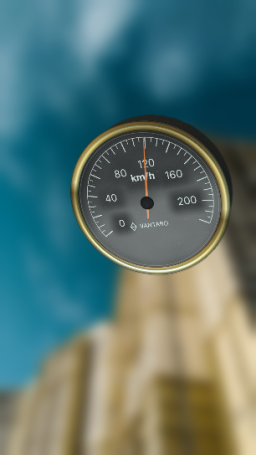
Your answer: 120km/h
